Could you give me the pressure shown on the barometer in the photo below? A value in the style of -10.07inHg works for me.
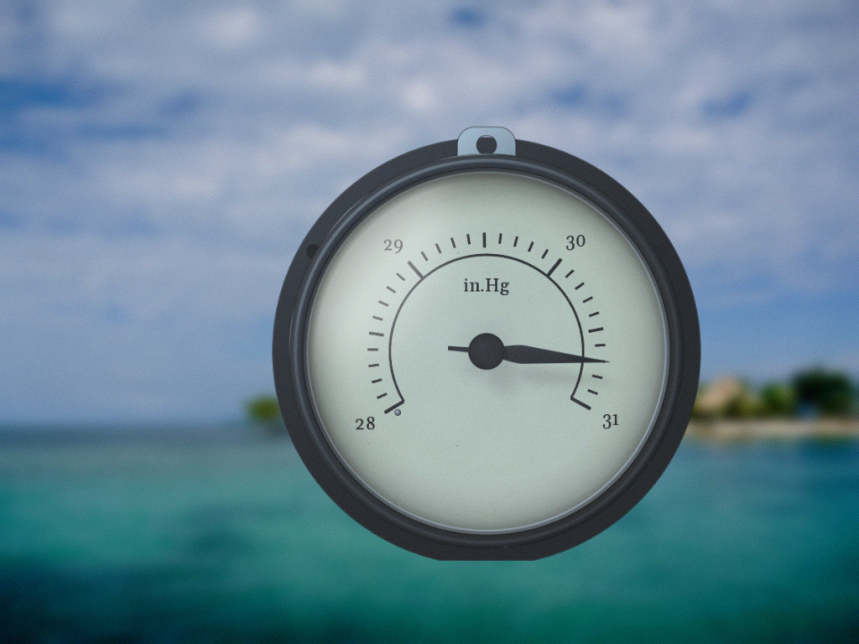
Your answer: 30.7inHg
